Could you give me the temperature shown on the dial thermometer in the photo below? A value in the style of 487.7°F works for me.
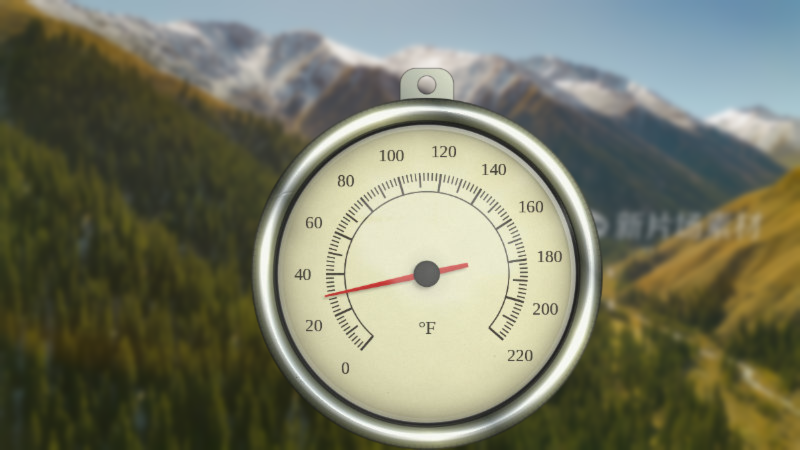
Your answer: 30°F
